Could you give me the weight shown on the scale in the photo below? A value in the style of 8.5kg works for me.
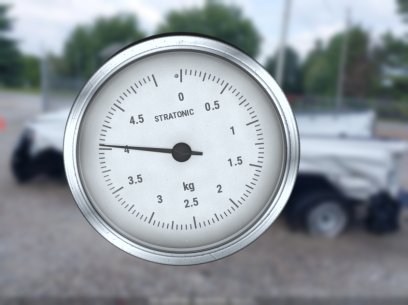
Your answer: 4.05kg
